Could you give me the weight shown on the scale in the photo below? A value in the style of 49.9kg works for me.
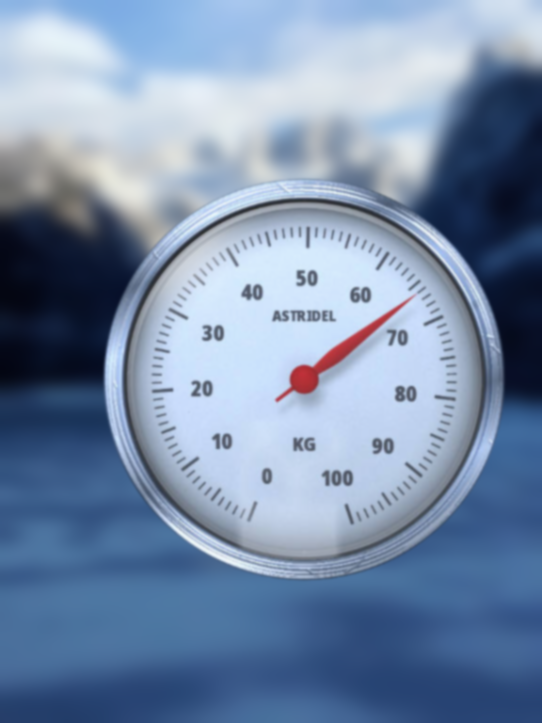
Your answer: 66kg
